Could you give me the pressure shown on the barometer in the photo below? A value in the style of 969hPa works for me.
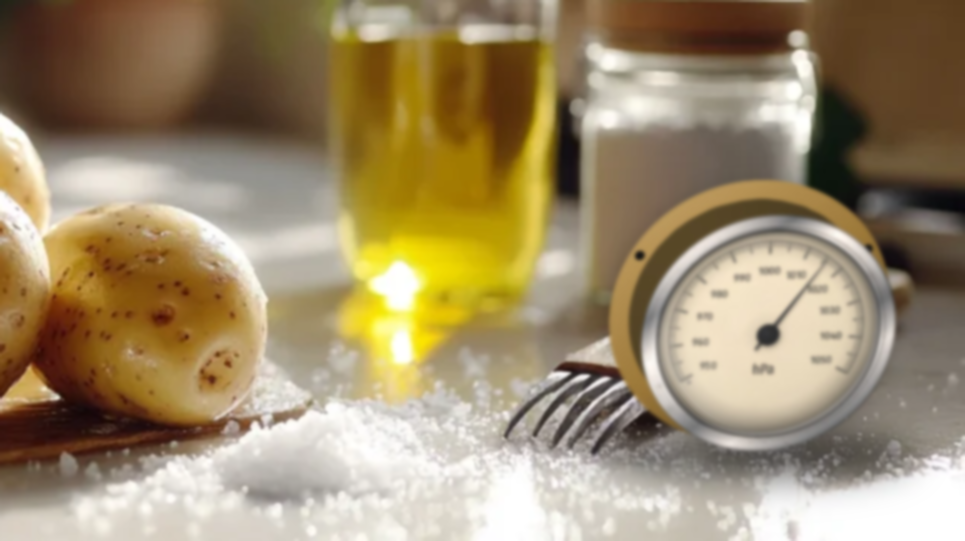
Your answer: 1015hPa
